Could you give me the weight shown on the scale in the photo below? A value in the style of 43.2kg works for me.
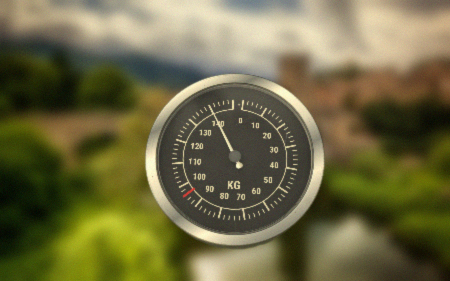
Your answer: 140kg
